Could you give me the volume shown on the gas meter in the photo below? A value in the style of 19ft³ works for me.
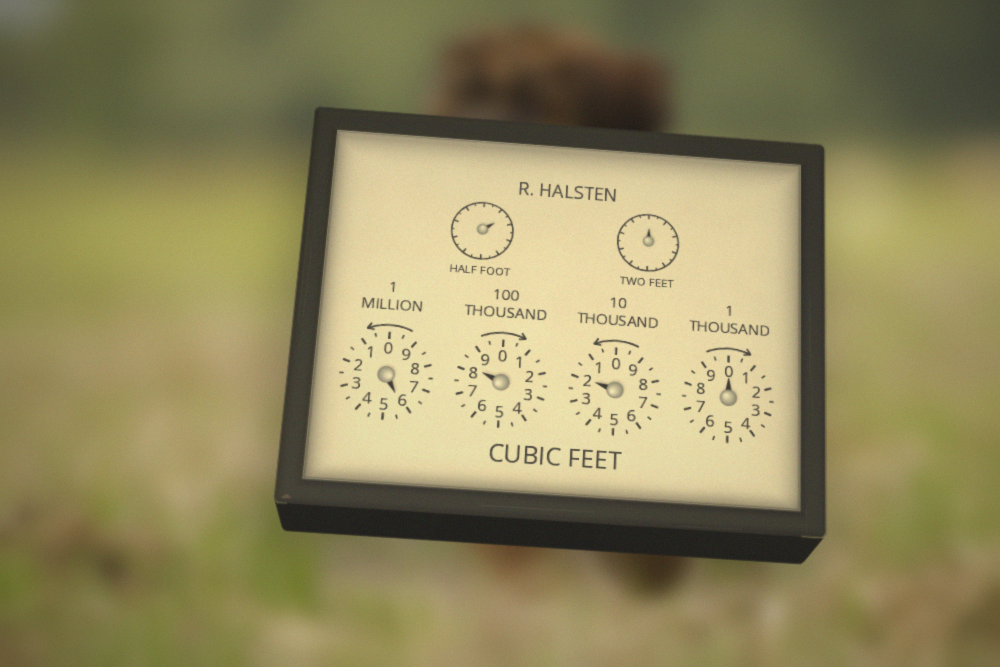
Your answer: 582000ft³
